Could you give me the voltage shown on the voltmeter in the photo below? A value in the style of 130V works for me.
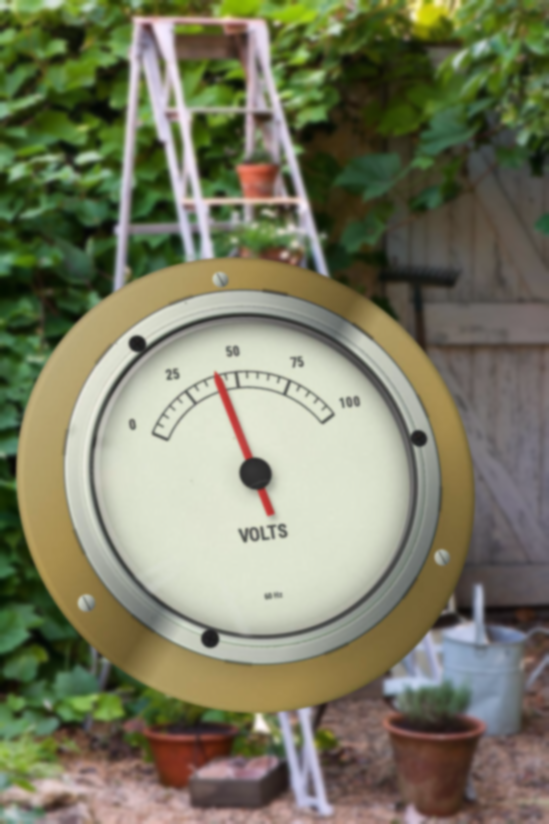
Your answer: 40V
